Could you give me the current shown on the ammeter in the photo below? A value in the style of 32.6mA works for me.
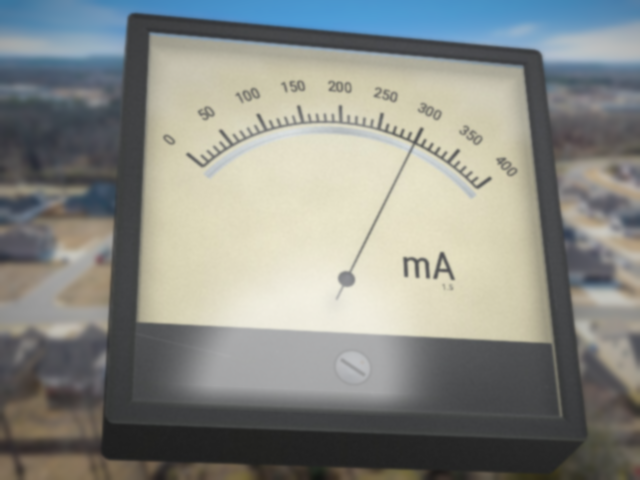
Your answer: 300mA
